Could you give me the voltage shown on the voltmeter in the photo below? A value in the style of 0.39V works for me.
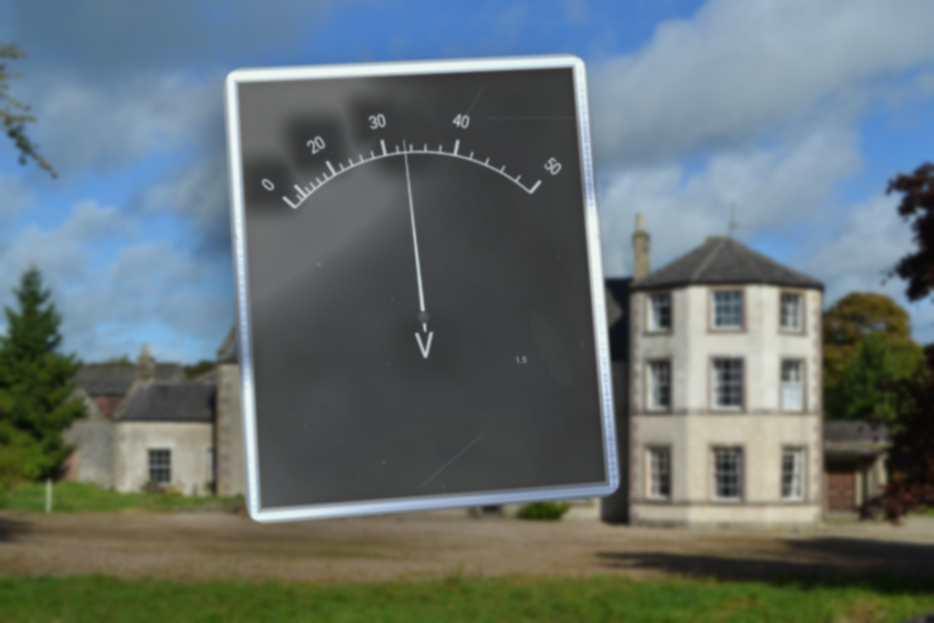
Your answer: 33V
